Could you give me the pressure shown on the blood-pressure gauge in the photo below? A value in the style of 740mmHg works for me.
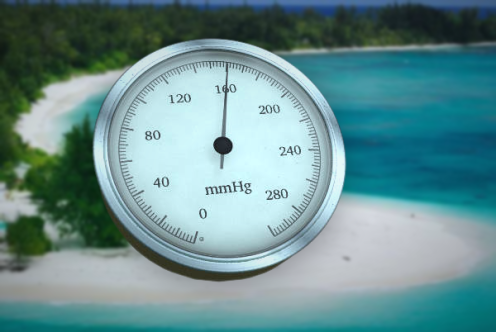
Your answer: 160mmHg
